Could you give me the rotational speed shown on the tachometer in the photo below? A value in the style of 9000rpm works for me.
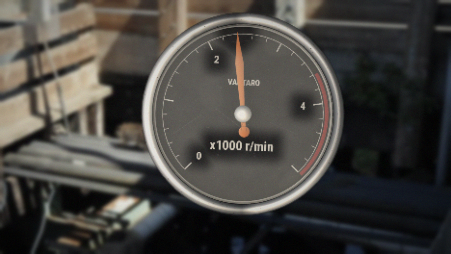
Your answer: 2400rpm
